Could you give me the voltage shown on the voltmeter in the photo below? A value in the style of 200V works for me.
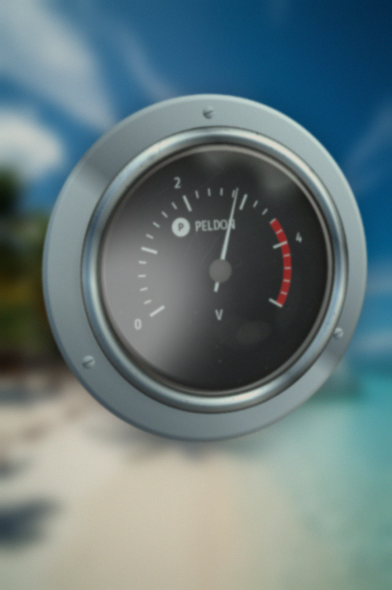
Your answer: 2.8V
